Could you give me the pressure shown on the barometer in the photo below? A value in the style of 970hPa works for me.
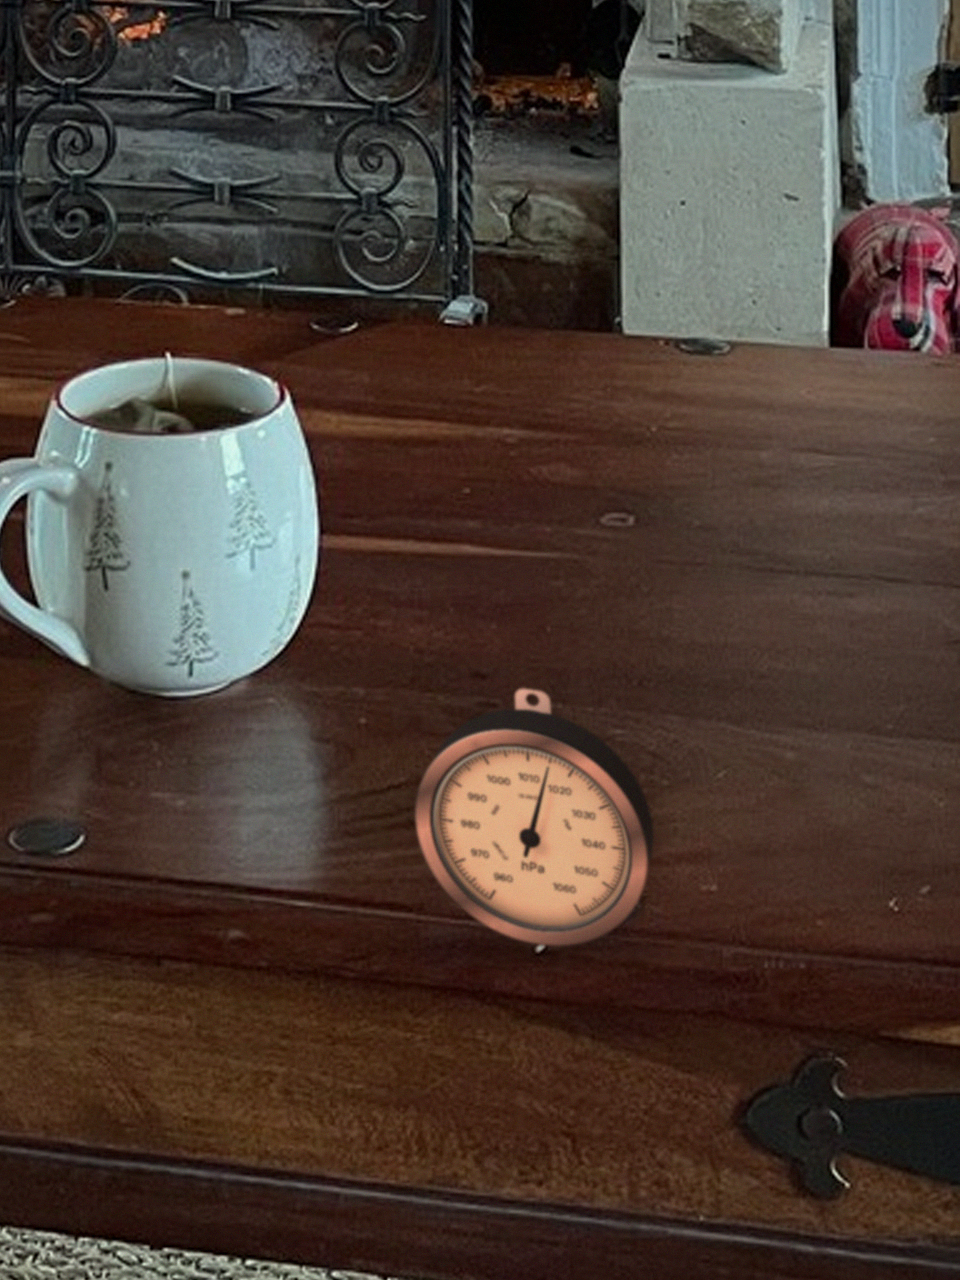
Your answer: 1015hPa
